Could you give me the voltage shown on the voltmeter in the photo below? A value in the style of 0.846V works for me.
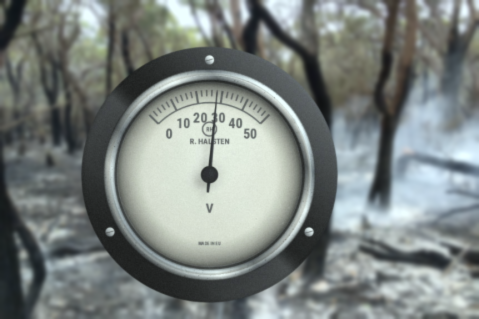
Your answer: 28V
